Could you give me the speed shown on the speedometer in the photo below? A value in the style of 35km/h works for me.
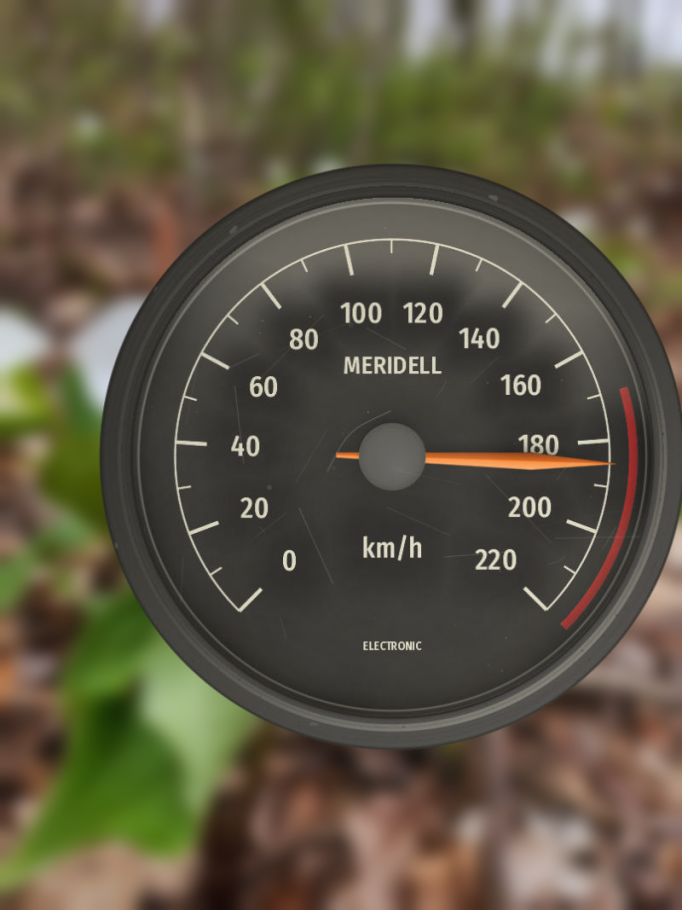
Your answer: 185km/h
